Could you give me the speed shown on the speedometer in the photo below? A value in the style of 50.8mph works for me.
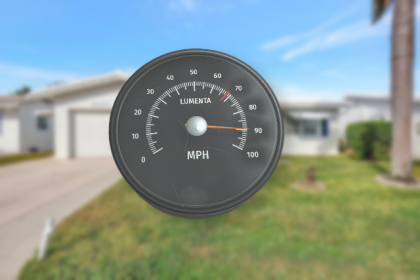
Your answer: 90mph
